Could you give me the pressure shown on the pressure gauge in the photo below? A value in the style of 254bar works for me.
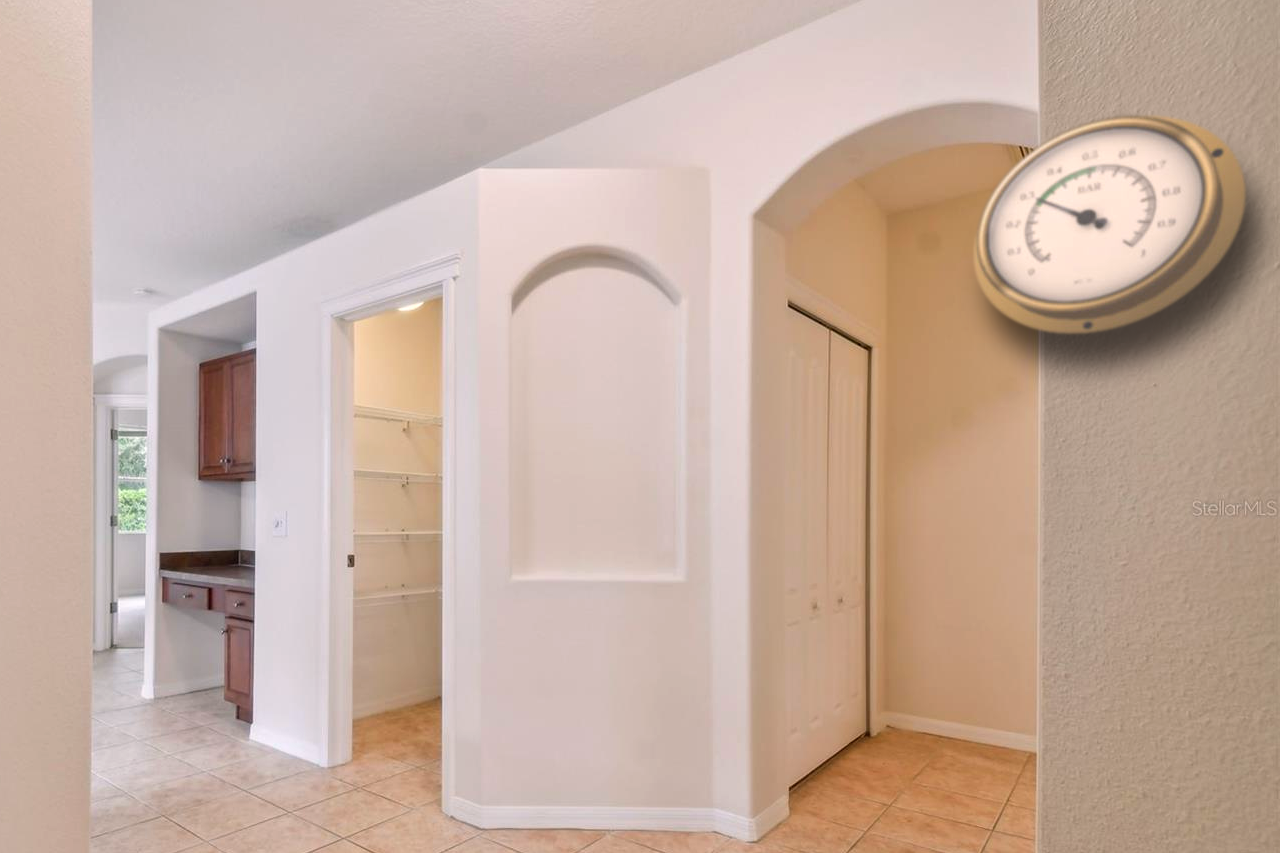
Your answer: 0.3bar
